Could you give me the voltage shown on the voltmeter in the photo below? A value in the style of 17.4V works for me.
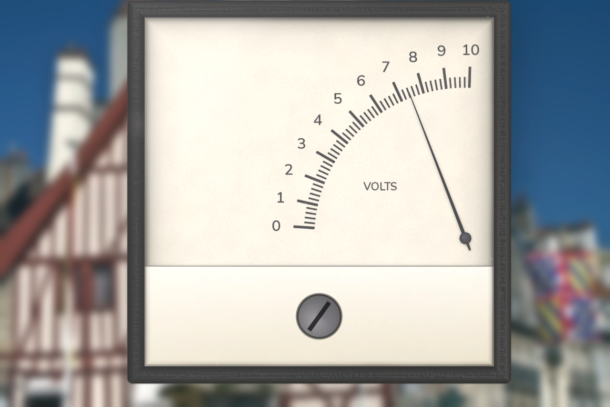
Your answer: 7.4V
